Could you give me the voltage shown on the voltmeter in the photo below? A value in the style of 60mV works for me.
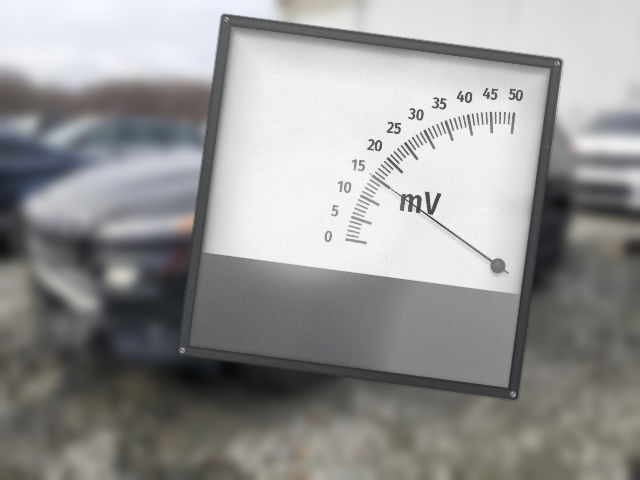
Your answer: 15mV
